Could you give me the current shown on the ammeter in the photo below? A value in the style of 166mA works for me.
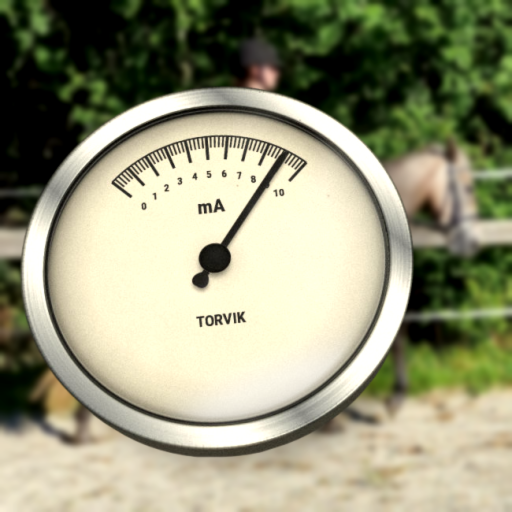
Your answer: 9mA
